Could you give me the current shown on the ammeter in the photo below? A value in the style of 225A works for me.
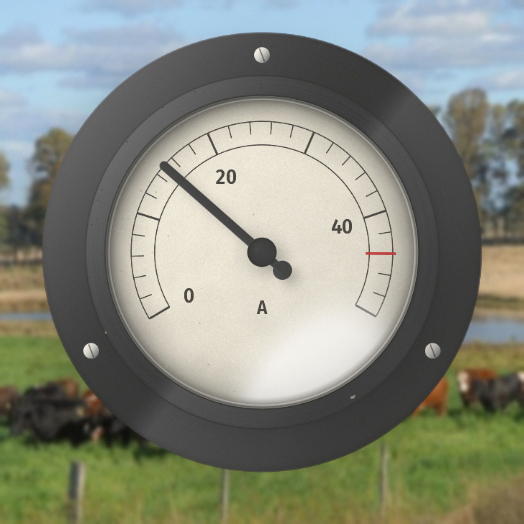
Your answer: 15A
